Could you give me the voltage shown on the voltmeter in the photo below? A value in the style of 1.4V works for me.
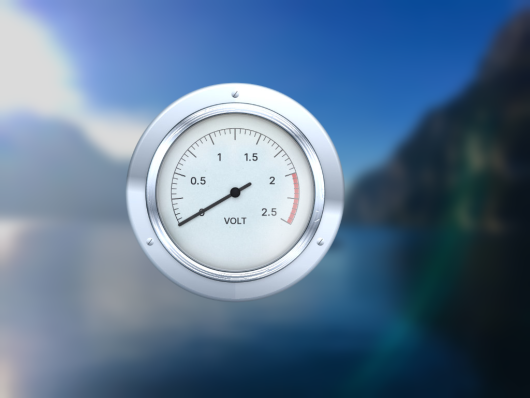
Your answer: 0V
